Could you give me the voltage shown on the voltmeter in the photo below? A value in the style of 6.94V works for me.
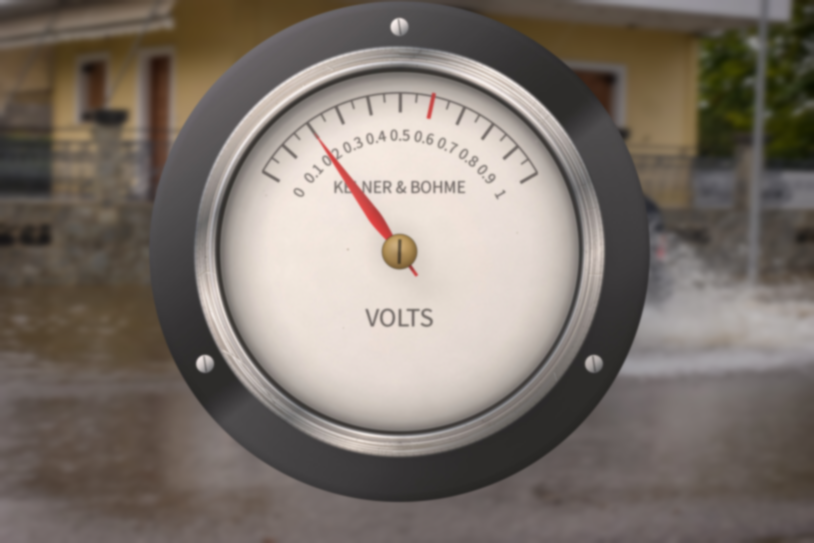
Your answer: 0.2V
